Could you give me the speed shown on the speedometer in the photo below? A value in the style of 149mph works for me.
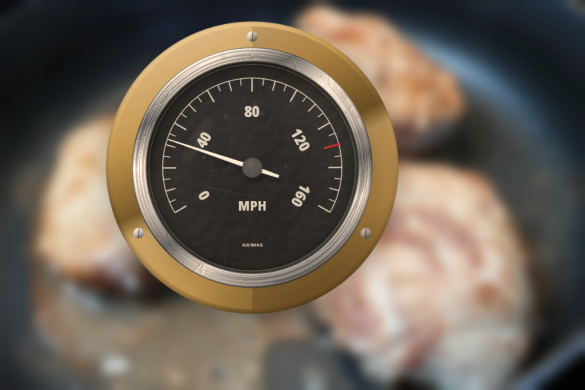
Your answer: 32.5mph
